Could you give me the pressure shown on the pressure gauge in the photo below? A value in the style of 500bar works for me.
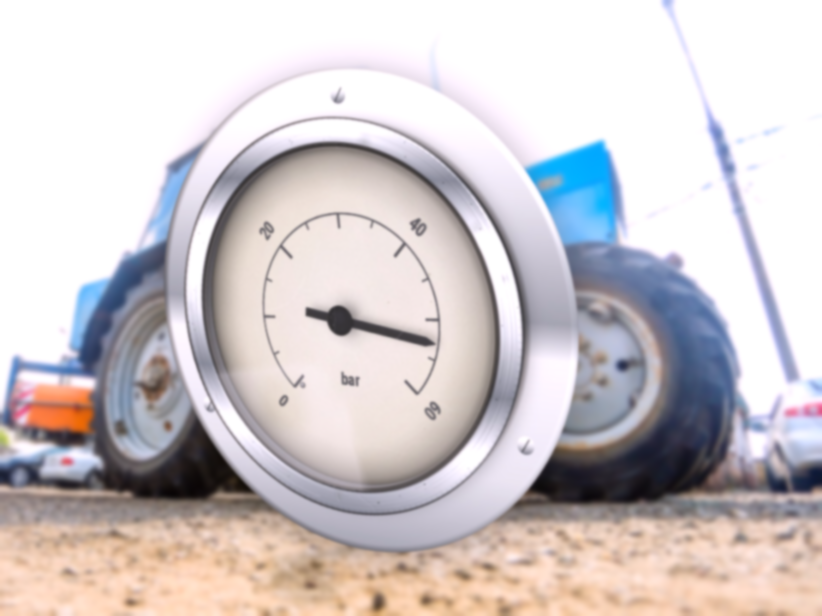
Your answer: 52.5bar
